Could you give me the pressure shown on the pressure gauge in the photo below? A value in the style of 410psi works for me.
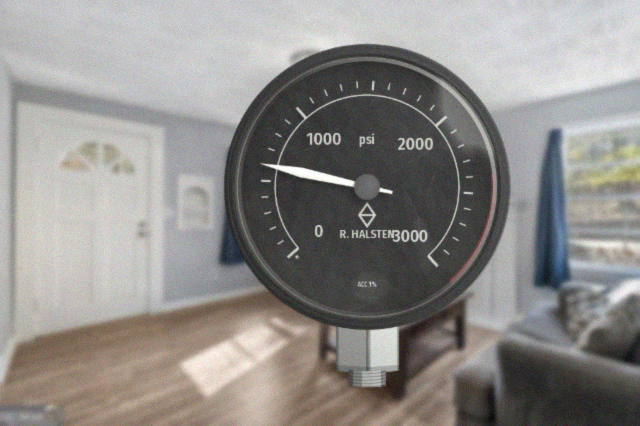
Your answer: 600psi
